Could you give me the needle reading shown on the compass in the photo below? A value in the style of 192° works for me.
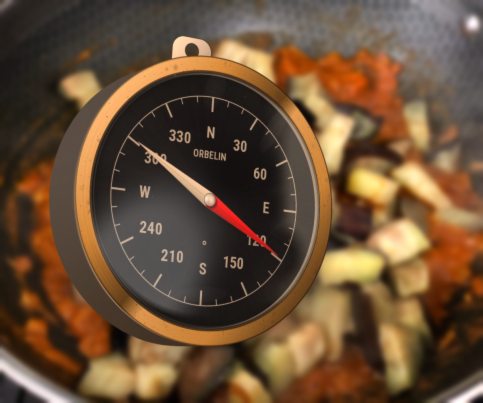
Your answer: 120°
